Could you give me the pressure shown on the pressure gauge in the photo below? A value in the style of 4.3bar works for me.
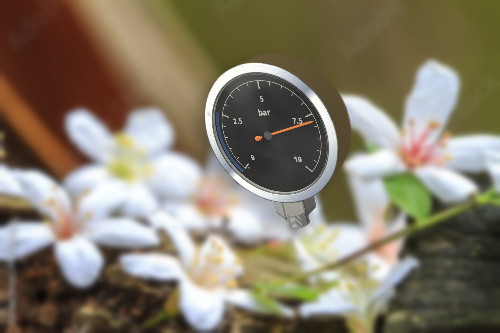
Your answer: 7.75bar
